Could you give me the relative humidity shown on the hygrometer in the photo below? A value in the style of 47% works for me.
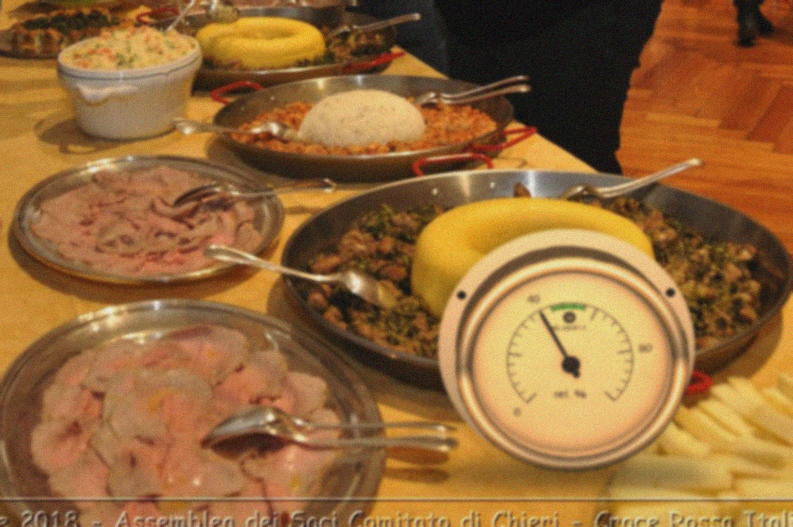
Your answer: 40%
